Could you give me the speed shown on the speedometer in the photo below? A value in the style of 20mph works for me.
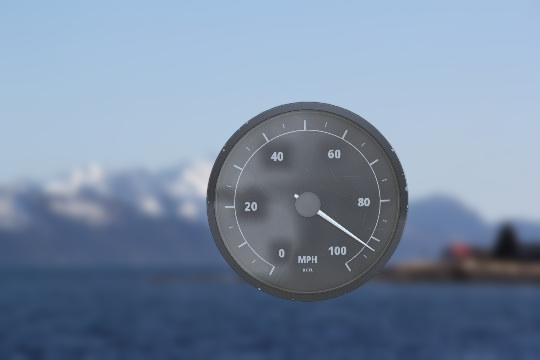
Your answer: 92.5mph
